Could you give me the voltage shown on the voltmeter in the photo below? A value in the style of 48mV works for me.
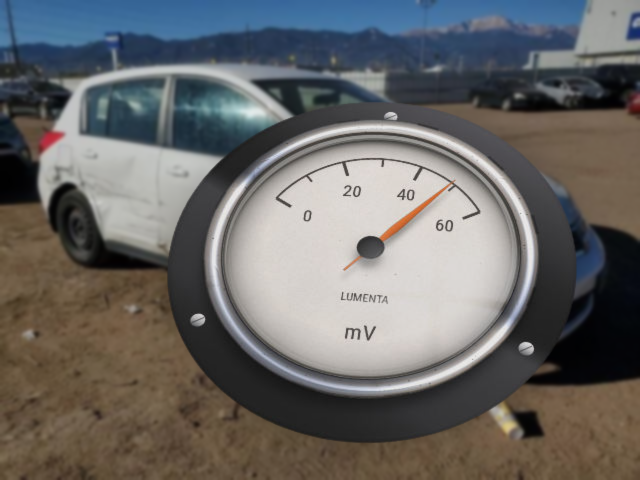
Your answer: 50mV
